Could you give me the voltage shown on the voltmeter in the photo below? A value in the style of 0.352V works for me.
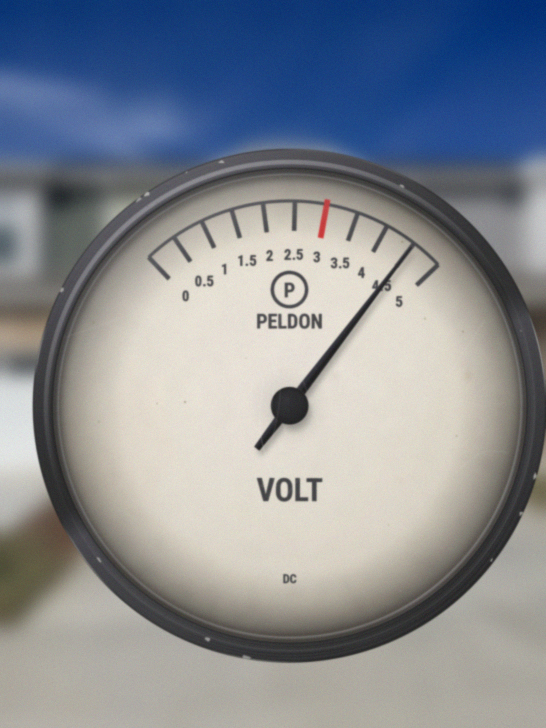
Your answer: 4.5V
